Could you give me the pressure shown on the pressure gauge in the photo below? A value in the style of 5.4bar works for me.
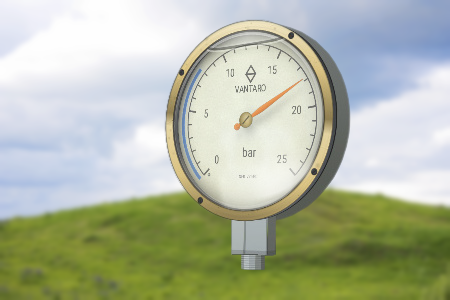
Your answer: 18bar
